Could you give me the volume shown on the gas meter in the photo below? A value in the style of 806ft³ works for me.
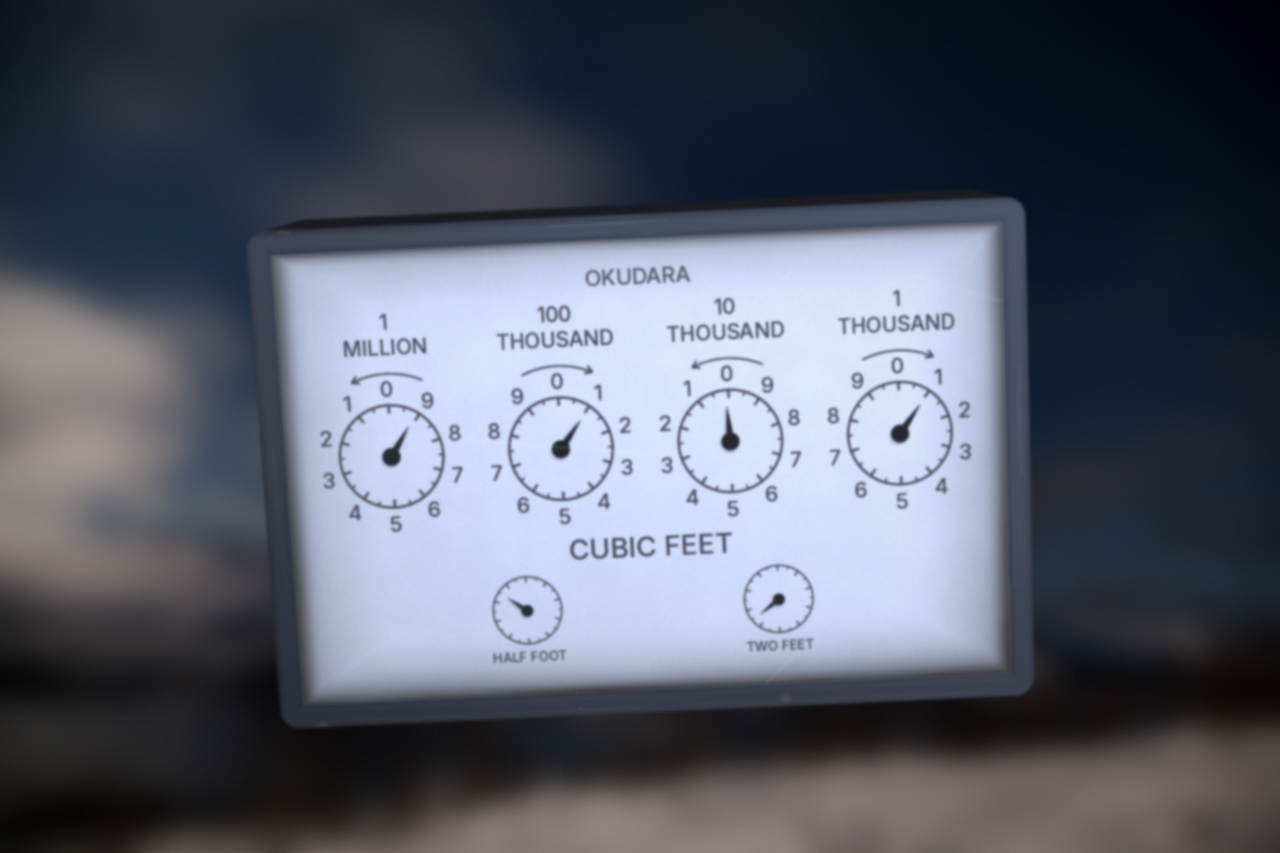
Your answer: 910100ft³
